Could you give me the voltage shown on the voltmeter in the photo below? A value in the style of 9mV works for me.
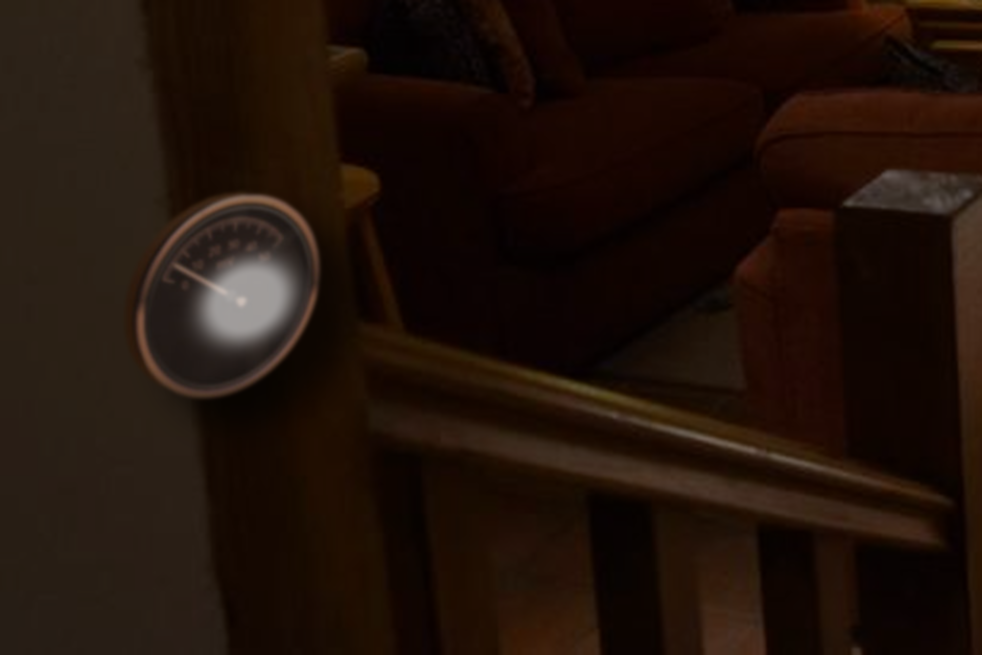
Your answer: 5mV
